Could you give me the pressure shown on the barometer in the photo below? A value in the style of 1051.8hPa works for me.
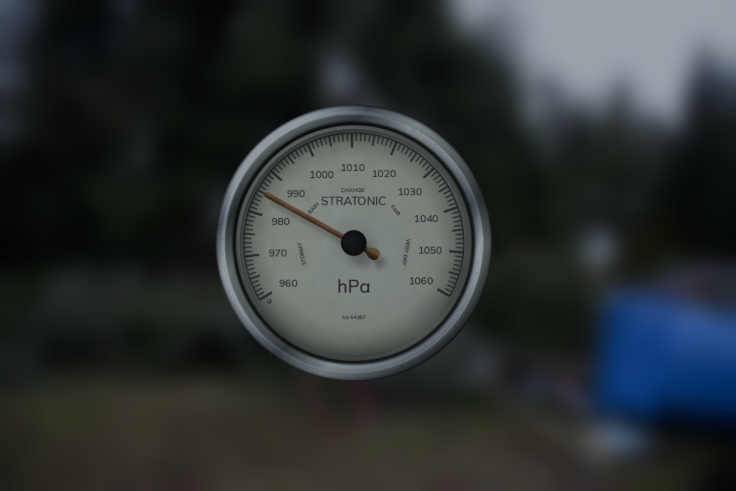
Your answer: 985hPa
